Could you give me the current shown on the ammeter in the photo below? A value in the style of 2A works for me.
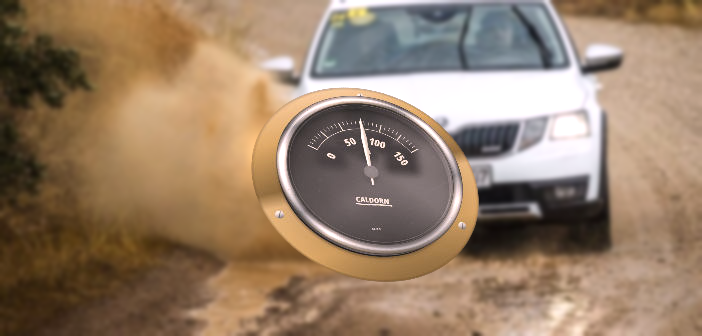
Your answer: 75A
